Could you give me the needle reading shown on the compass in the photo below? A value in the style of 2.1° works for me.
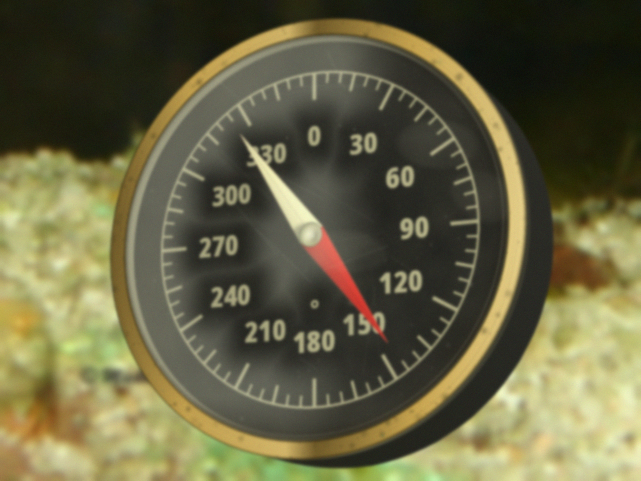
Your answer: 145°
